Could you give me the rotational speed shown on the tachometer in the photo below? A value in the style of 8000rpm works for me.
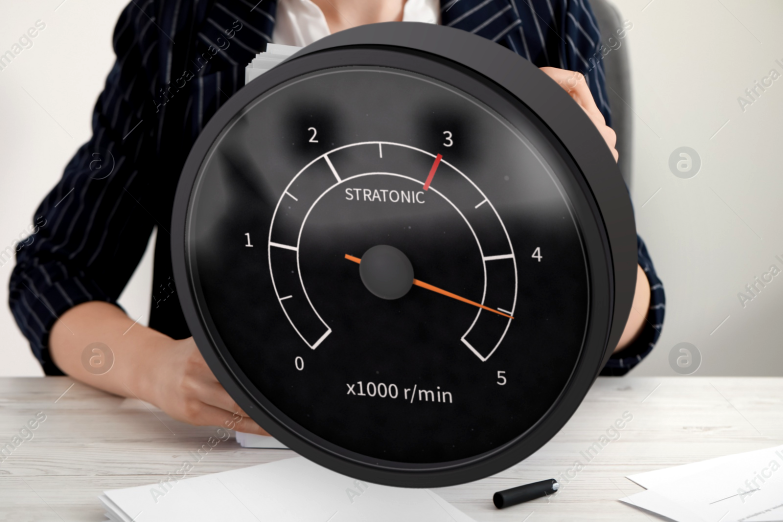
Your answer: 4500rpm
